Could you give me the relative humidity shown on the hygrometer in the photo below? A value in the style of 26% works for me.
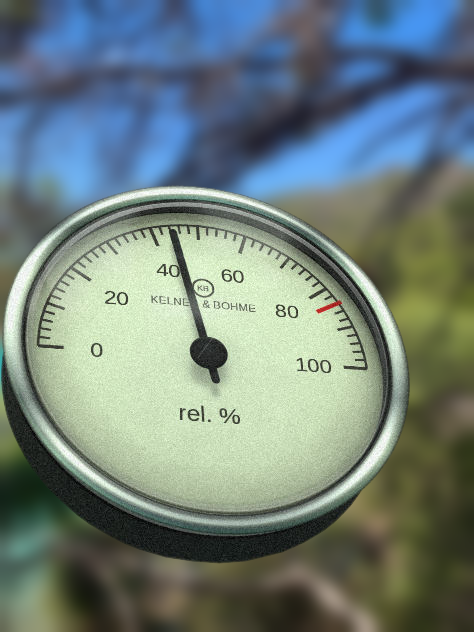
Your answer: 44%
